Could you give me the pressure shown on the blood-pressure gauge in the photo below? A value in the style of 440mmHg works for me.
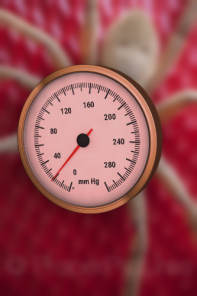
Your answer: 20mmHg
